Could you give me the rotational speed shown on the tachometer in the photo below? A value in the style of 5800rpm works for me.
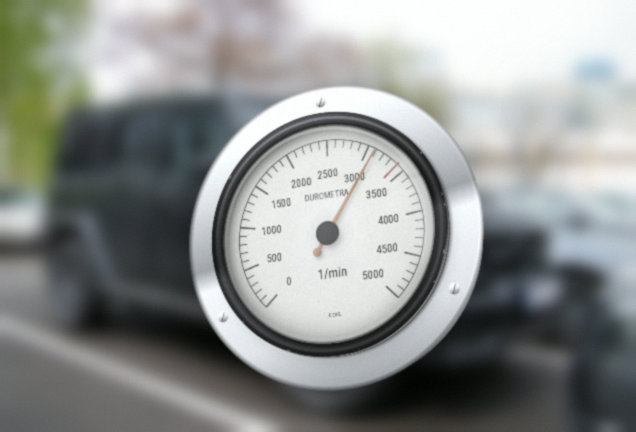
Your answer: 3100rpm
